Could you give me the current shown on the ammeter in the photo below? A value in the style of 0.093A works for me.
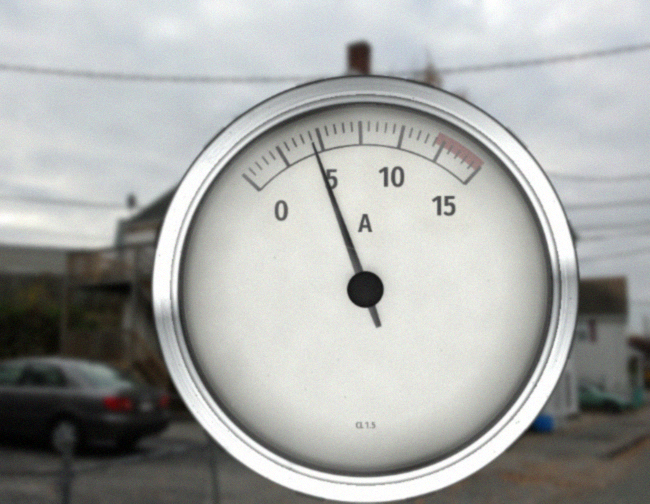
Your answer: 4.5A
